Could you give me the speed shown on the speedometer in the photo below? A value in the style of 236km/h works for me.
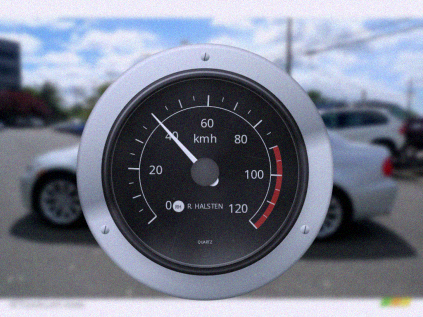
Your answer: 40km/h
